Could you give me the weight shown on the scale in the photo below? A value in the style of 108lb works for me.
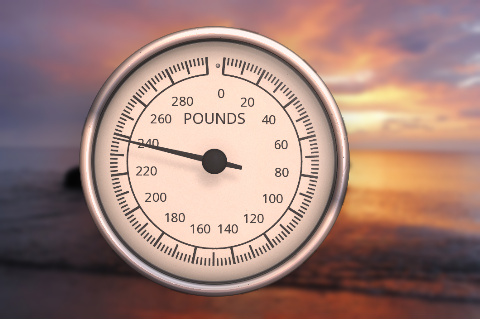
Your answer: 238lb
